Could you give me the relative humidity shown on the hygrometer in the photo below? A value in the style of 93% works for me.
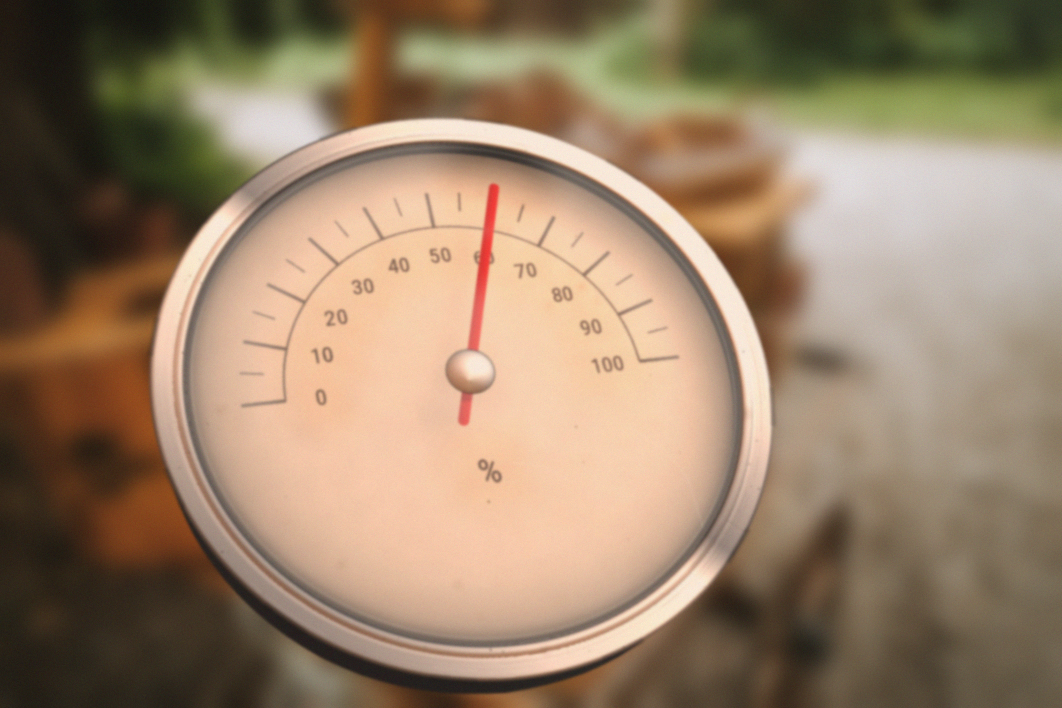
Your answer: 60%
